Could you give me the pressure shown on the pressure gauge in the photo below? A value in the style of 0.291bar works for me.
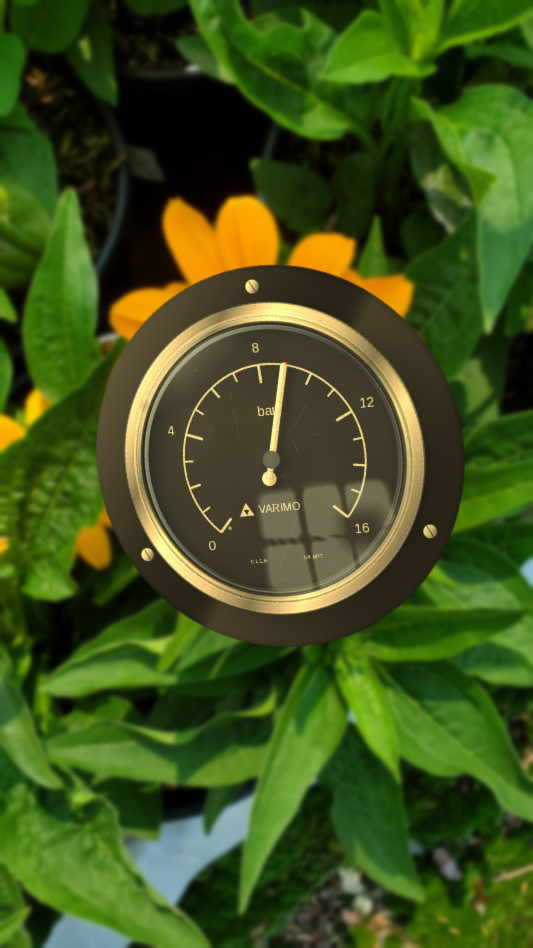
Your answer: 9bar
